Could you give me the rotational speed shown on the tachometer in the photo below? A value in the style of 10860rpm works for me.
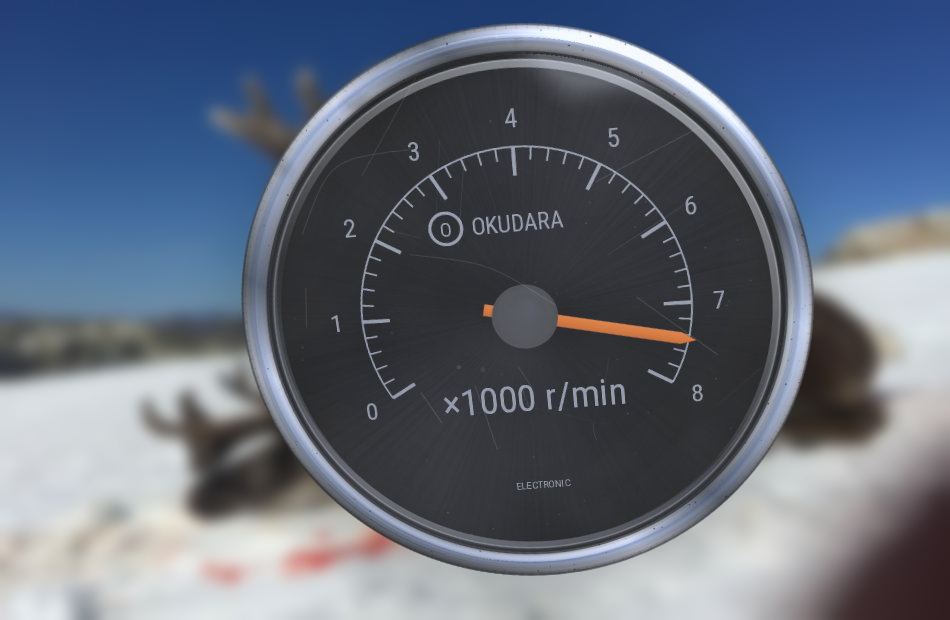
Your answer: 7400rpm
